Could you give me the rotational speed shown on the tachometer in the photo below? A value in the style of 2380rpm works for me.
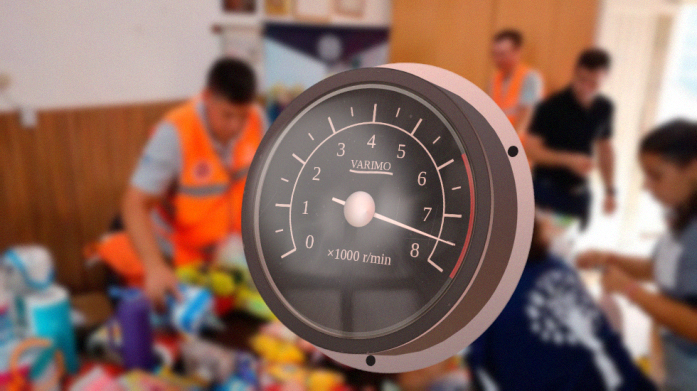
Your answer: 7500rpm
